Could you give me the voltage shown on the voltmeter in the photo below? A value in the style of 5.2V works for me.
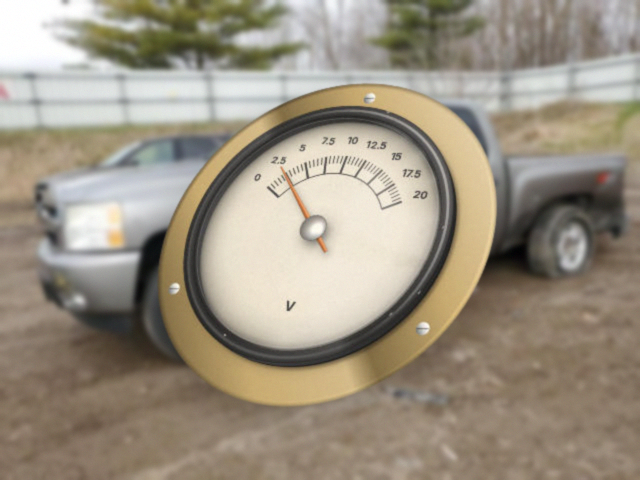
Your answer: 2.5V
